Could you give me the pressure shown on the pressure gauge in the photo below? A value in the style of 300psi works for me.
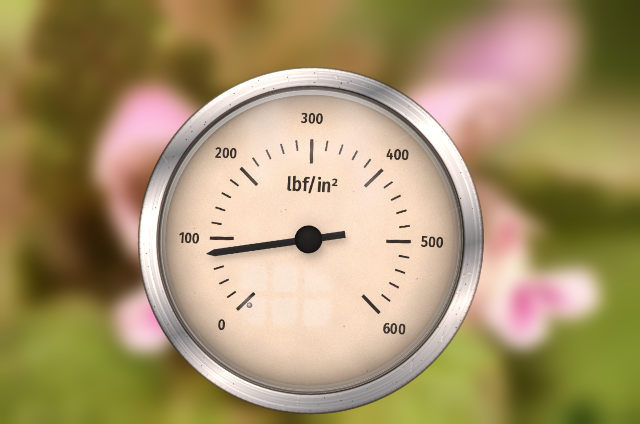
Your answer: 80psi
